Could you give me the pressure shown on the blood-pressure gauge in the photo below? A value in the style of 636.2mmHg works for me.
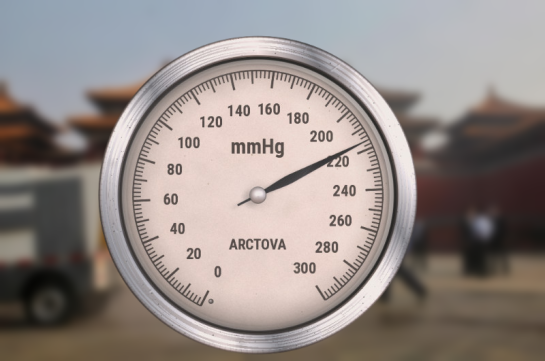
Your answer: 216mmHg
